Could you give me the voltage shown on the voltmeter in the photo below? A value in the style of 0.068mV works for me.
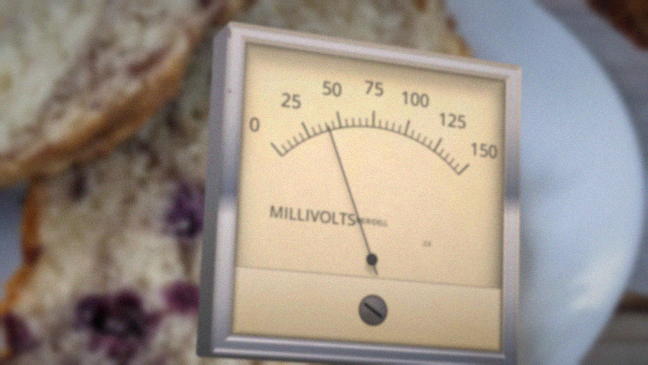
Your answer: 40mV
